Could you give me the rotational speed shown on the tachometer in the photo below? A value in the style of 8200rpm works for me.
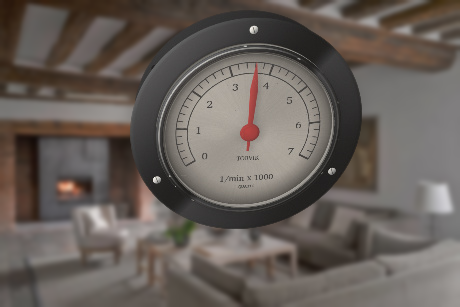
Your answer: 3600rpm
